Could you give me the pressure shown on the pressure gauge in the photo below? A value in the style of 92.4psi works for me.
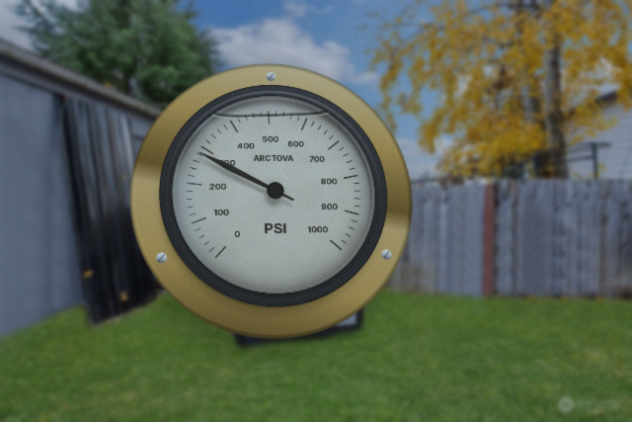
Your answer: 280psi
